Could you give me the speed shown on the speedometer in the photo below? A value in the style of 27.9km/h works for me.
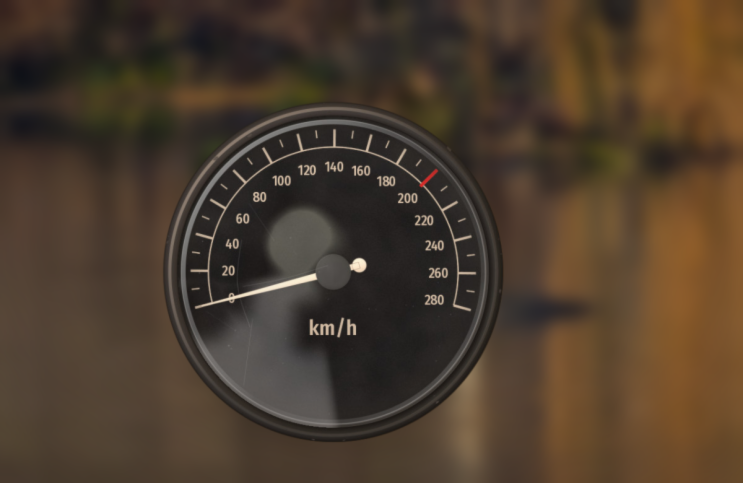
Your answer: 0km/h
